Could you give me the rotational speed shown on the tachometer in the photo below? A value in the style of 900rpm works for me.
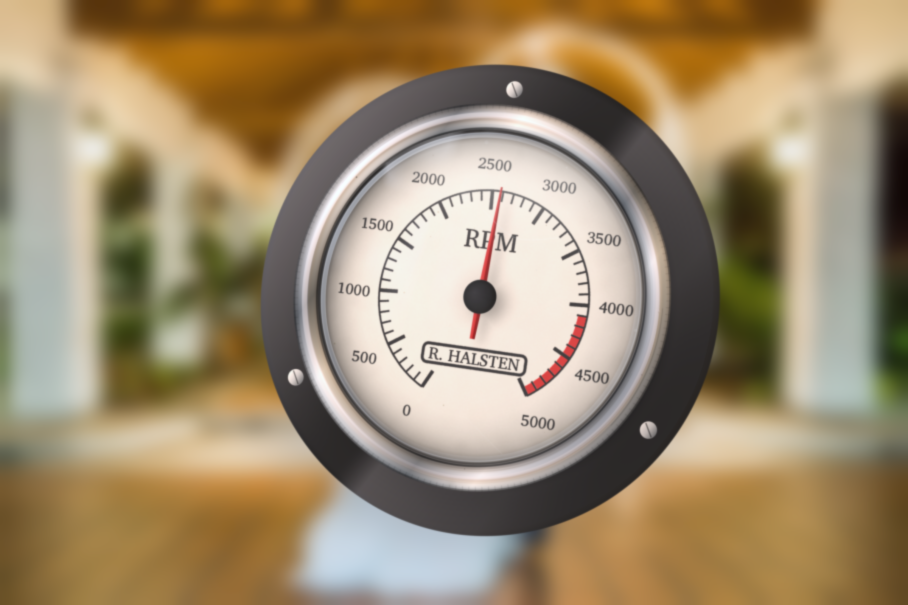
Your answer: 2600rpm
